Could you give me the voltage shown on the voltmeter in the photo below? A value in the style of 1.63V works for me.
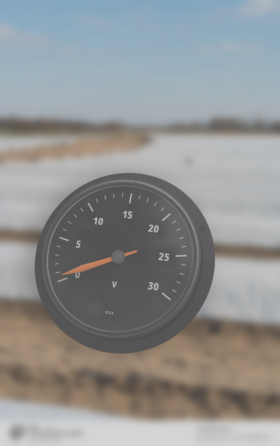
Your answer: 0.5V
